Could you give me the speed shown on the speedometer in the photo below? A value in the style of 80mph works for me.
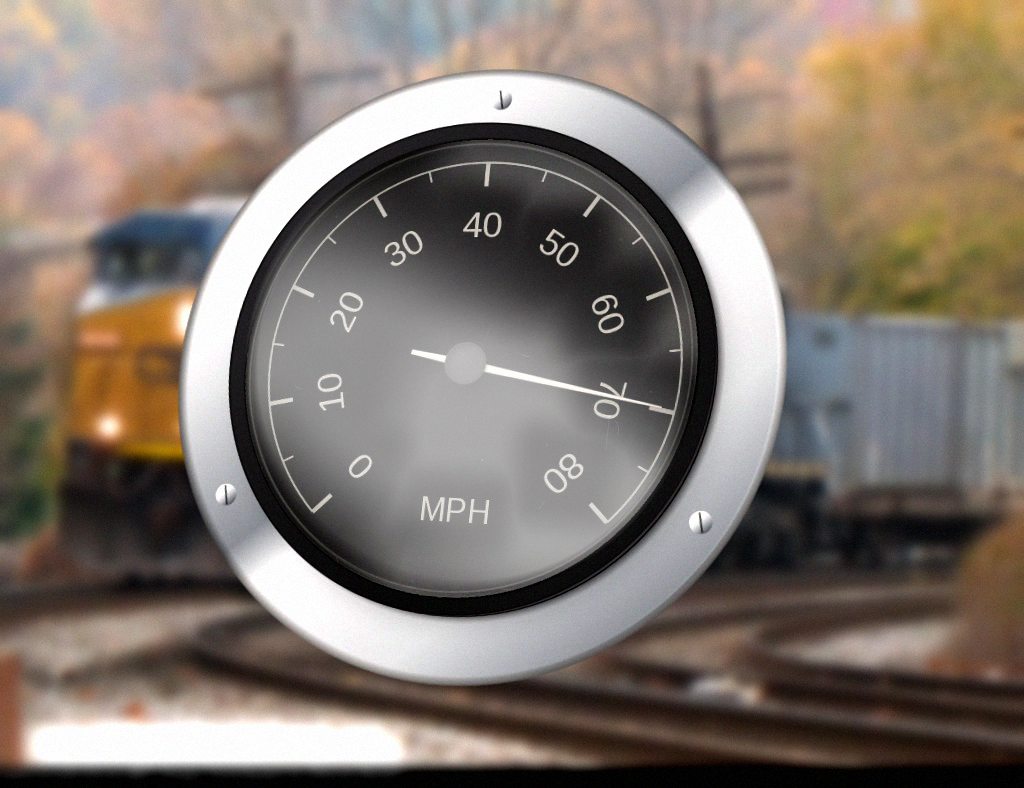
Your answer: 70mph
